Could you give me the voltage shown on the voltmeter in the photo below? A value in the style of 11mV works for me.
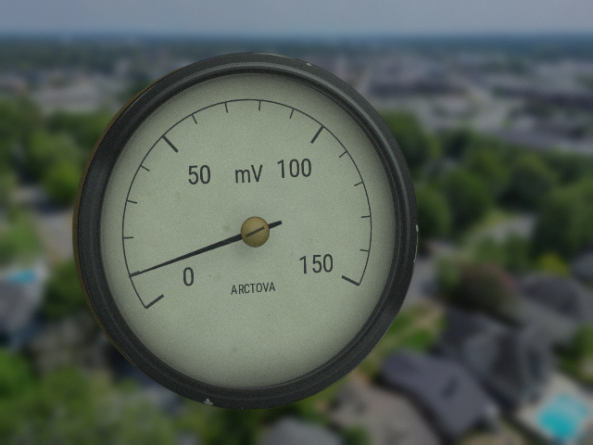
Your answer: 10mV
